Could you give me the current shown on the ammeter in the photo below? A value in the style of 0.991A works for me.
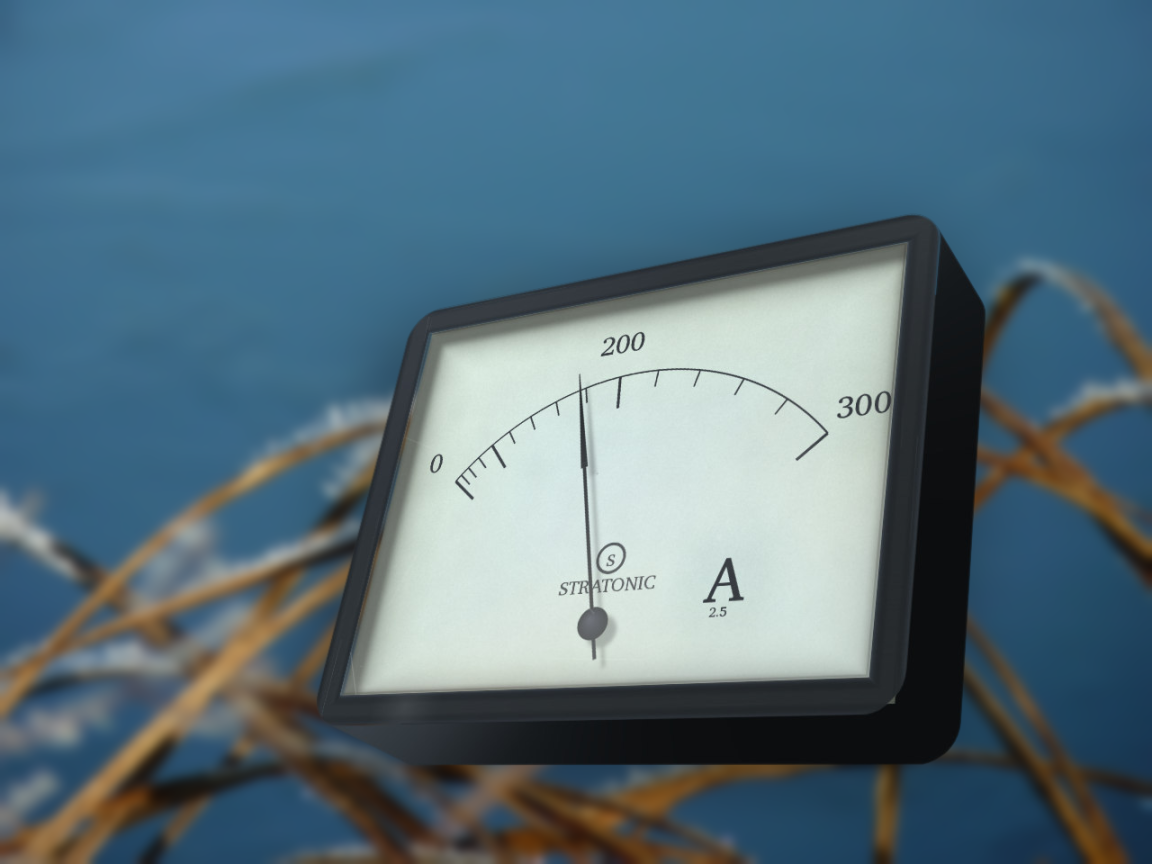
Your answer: 180A
